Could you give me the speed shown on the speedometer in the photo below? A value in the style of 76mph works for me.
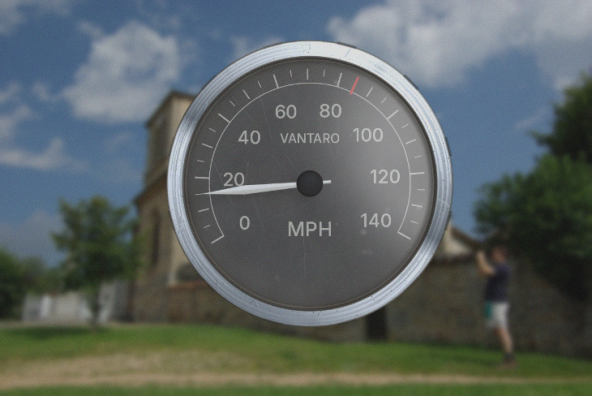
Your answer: 15mph
